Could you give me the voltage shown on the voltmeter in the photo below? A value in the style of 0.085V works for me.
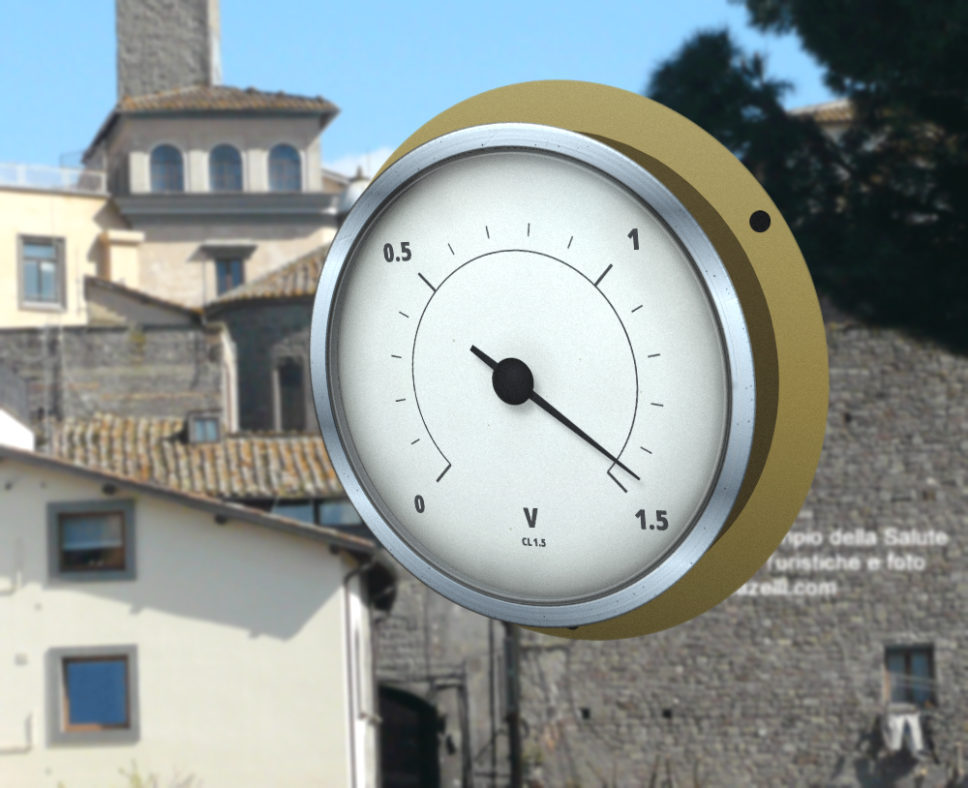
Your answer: 1.45V
